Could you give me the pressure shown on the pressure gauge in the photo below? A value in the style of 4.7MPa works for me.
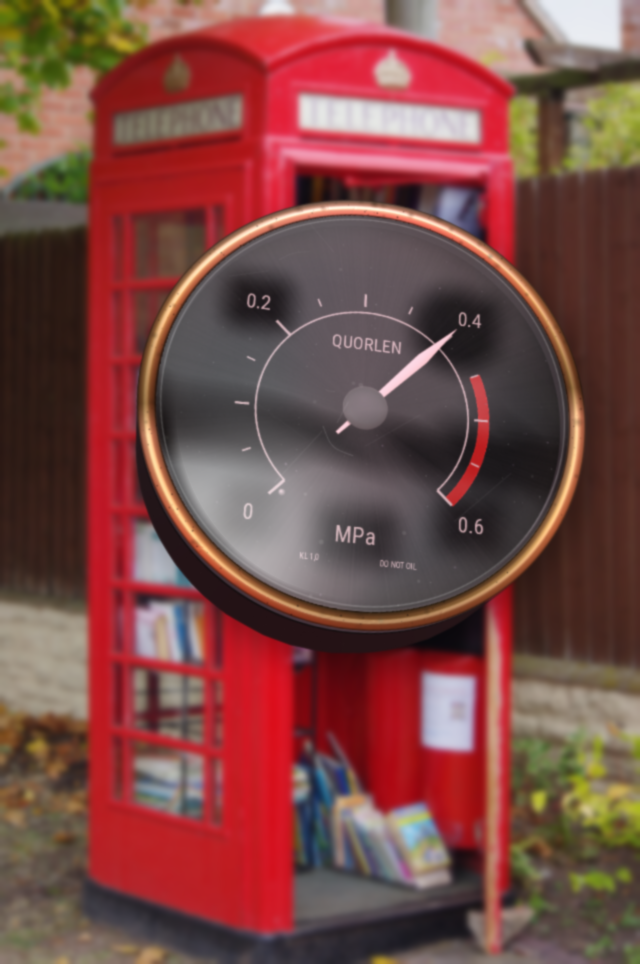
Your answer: 0.4MPa
